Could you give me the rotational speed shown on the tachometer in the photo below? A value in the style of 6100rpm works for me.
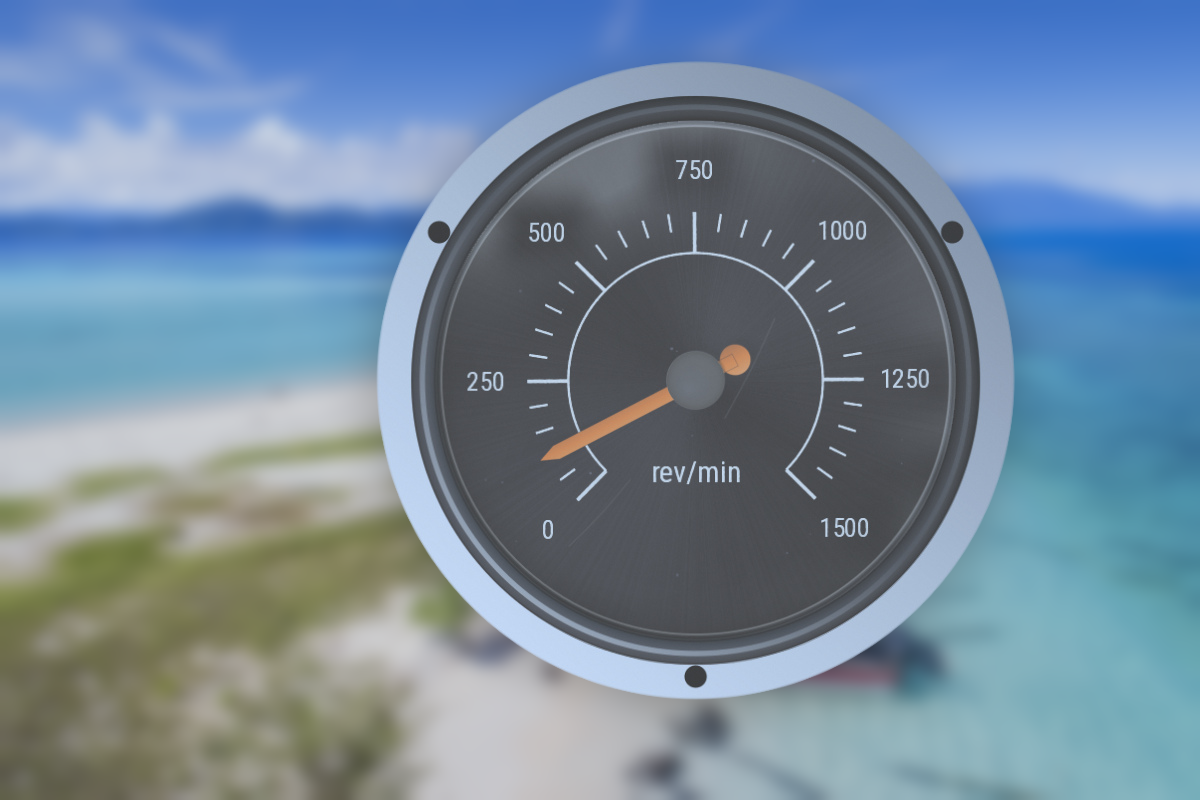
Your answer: 100rpm
